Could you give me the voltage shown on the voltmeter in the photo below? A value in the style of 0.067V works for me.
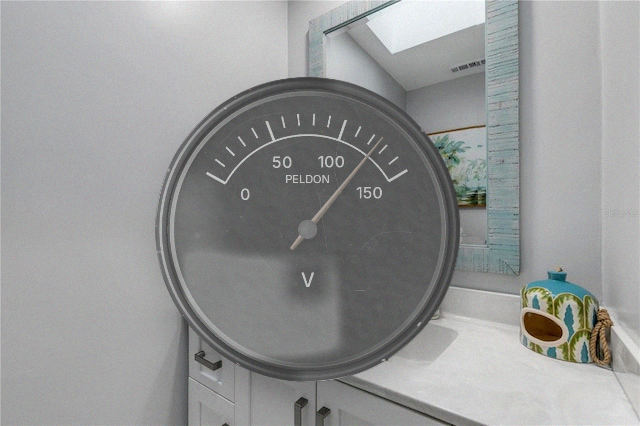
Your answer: 125V
